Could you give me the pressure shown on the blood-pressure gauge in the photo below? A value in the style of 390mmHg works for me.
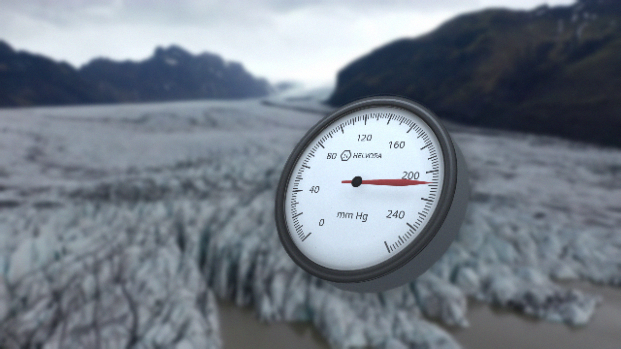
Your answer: 210mmHg
